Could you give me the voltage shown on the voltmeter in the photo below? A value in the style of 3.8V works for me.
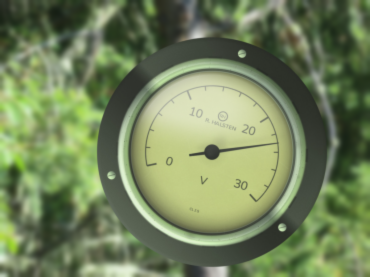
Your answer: 23V
